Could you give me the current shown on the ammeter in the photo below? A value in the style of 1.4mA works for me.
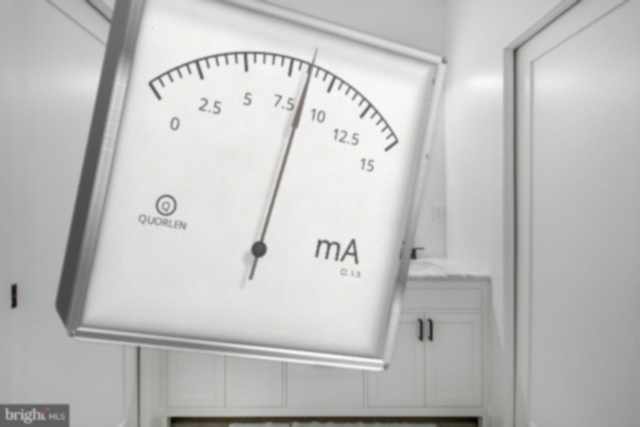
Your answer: 8.5mA
